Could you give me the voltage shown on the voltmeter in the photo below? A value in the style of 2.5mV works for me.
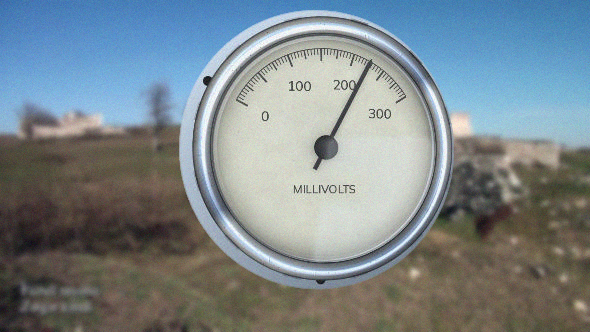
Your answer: 225mV
